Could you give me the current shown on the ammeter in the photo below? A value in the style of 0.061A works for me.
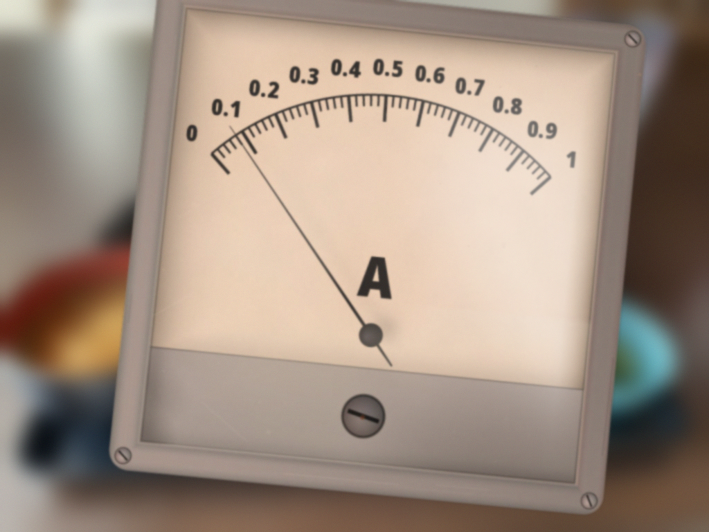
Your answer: 0.08A
